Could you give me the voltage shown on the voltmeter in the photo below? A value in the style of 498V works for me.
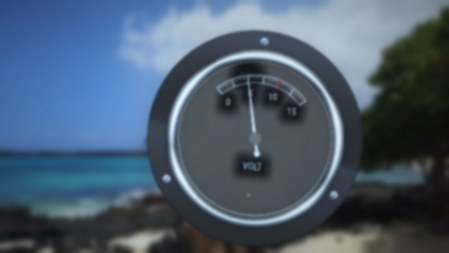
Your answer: 5V
